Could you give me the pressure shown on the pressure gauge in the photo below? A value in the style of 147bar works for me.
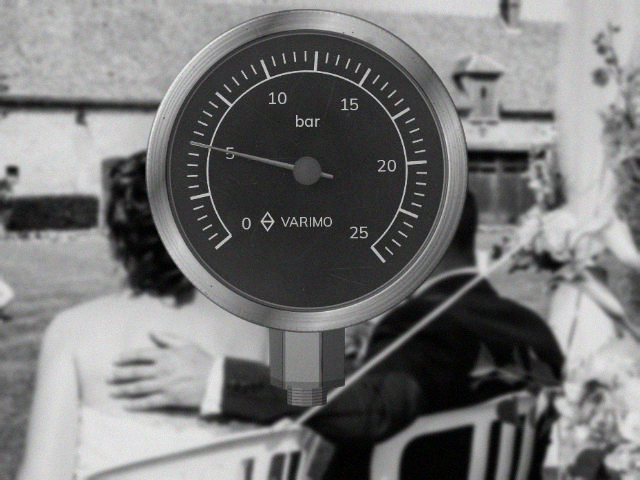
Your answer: 5bar
